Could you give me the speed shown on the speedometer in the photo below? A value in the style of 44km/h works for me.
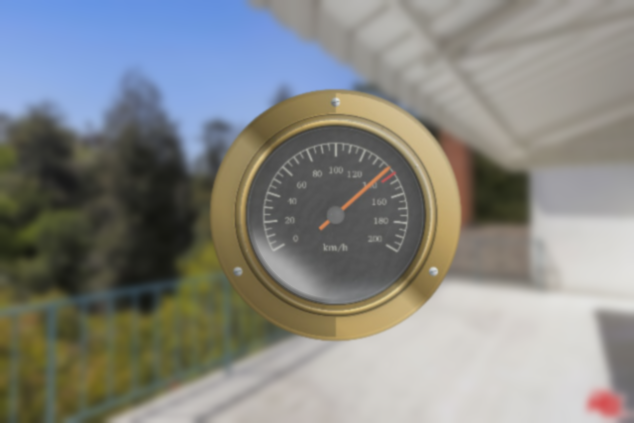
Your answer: 140km/h
